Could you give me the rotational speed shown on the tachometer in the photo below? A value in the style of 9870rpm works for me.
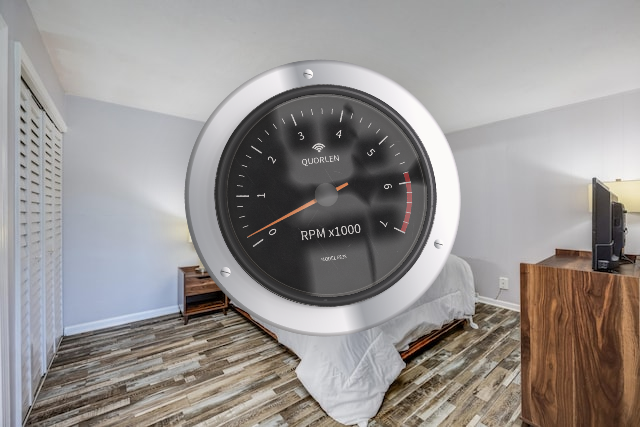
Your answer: 200rpm
